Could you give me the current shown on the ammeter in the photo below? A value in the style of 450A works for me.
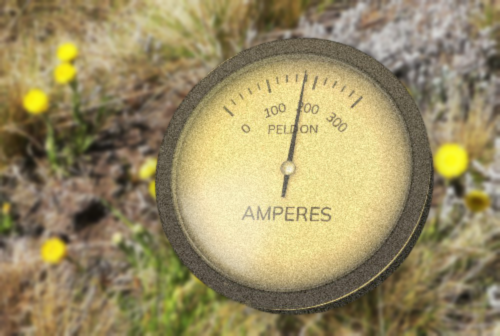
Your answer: 180A
